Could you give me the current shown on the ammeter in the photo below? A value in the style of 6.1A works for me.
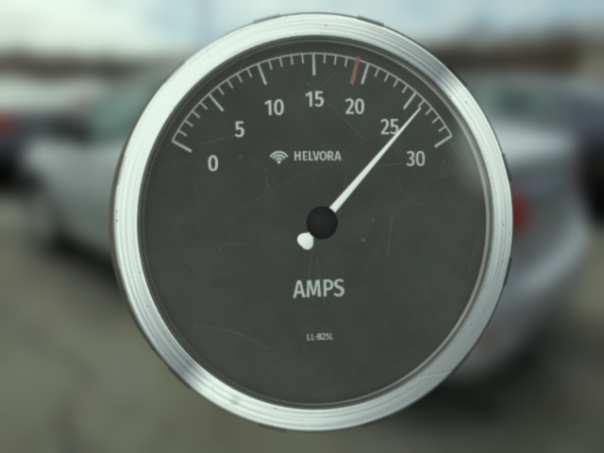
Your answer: 26A
